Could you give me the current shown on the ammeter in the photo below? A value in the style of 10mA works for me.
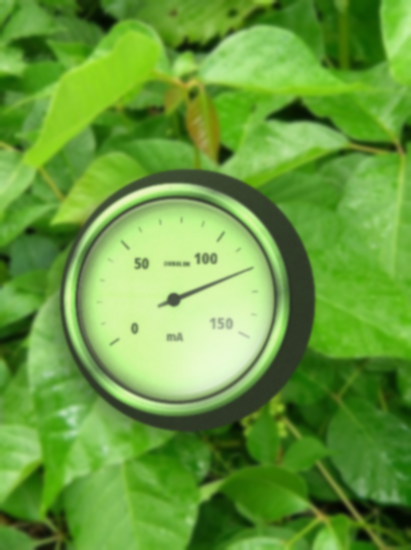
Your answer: 120mA
